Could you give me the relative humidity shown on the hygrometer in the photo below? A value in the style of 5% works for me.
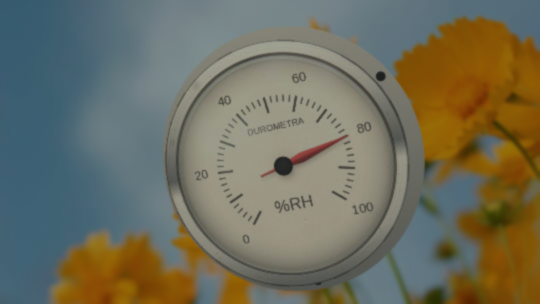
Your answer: 80%
